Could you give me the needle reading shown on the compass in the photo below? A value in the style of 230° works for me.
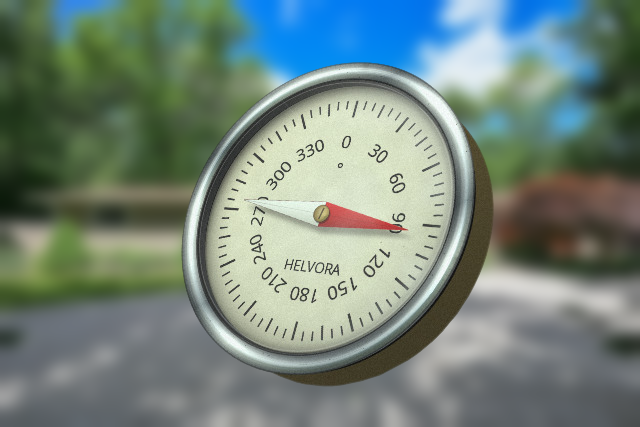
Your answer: 95°
